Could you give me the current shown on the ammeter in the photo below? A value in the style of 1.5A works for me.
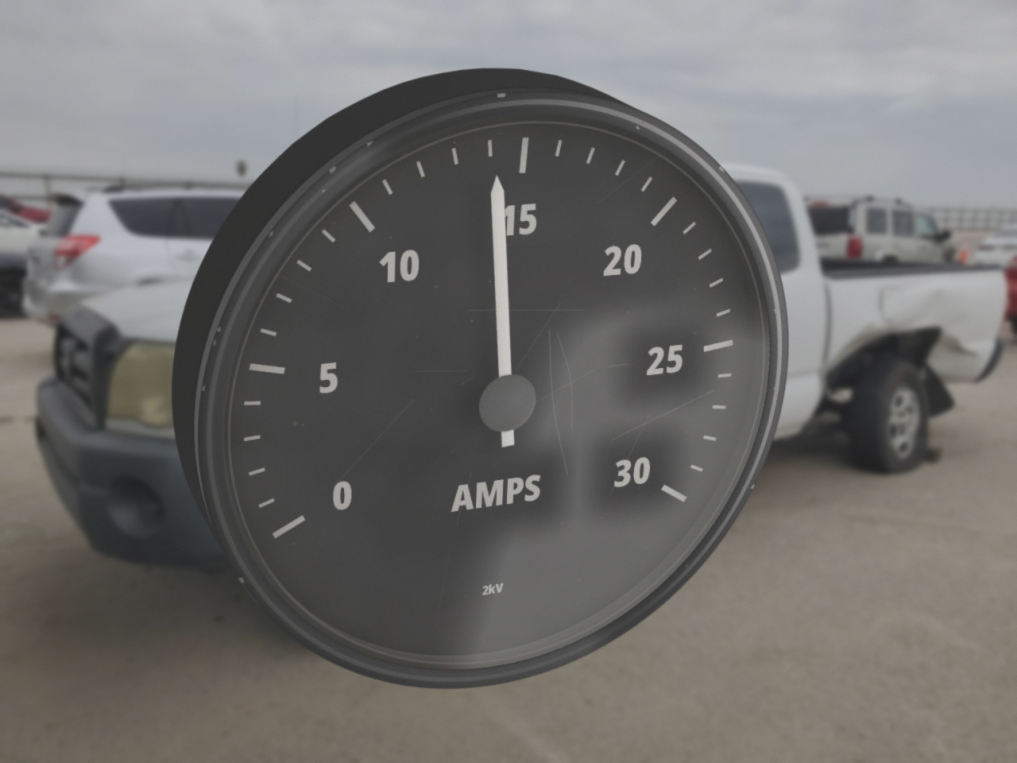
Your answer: 14A
